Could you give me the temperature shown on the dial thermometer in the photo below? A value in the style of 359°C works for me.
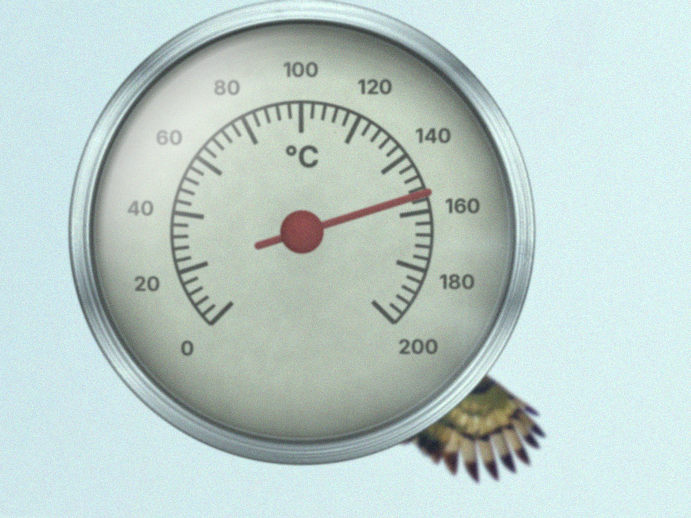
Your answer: 154°C
